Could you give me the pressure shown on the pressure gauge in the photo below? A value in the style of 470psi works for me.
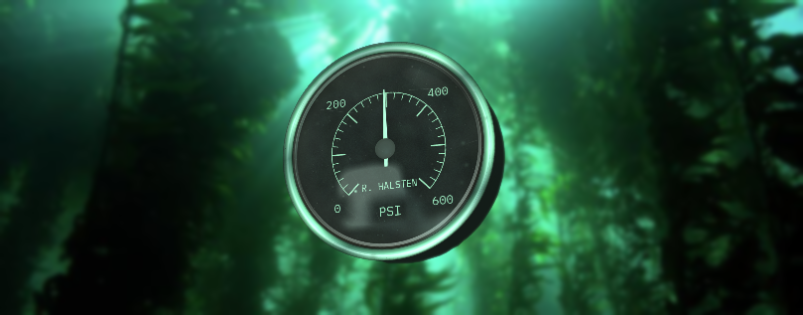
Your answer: 300psi
